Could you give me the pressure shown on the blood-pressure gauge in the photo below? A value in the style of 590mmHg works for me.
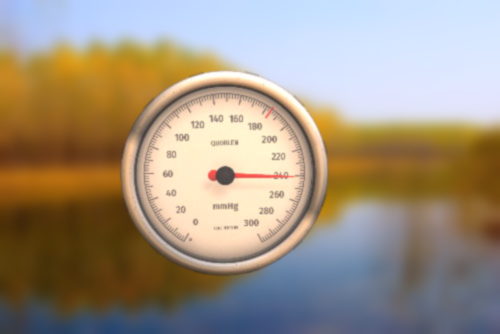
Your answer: 240mmHg
